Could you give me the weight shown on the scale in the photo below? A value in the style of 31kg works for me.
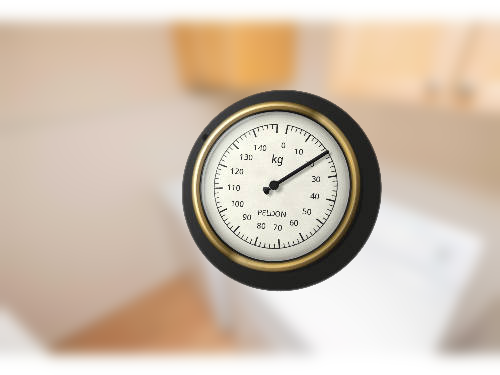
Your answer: 20kg
